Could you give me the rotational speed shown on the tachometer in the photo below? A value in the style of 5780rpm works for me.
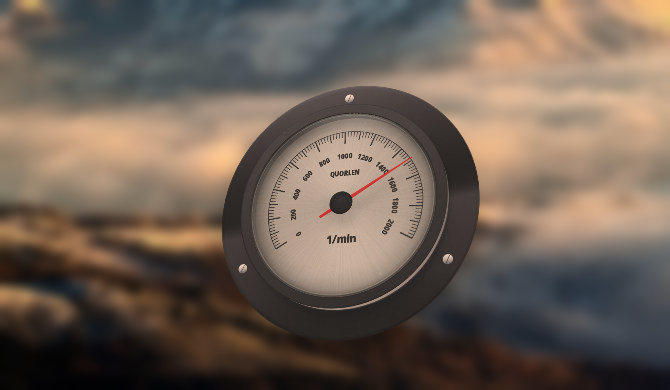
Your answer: 1500rpm
